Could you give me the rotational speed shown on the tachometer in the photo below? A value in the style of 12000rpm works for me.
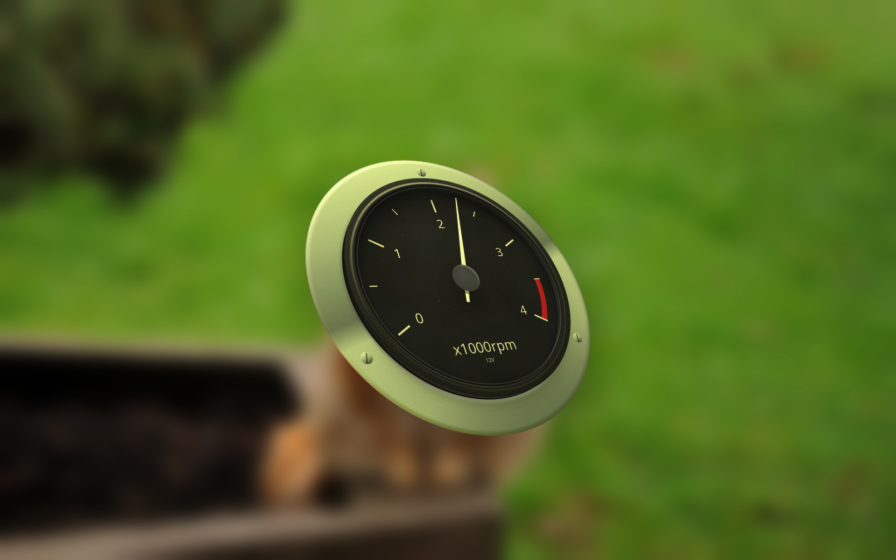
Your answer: 2250rpm
